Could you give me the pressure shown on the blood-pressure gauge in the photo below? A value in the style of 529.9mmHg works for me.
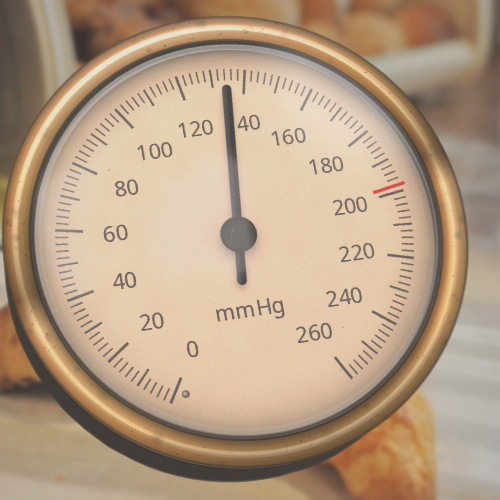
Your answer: 134mmHg
